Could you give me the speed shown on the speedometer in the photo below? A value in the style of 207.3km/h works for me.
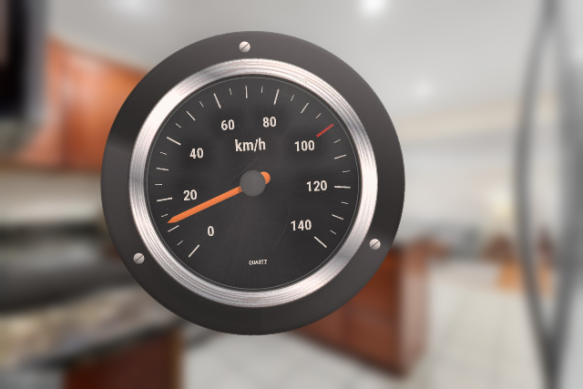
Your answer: 12.5km/h
